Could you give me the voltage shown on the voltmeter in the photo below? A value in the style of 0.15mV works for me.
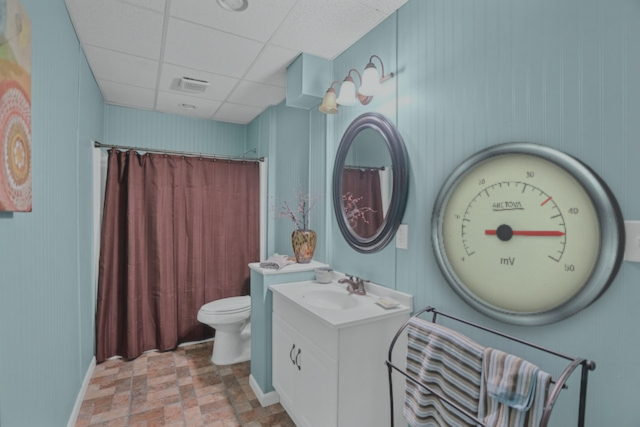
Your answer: 44mV
